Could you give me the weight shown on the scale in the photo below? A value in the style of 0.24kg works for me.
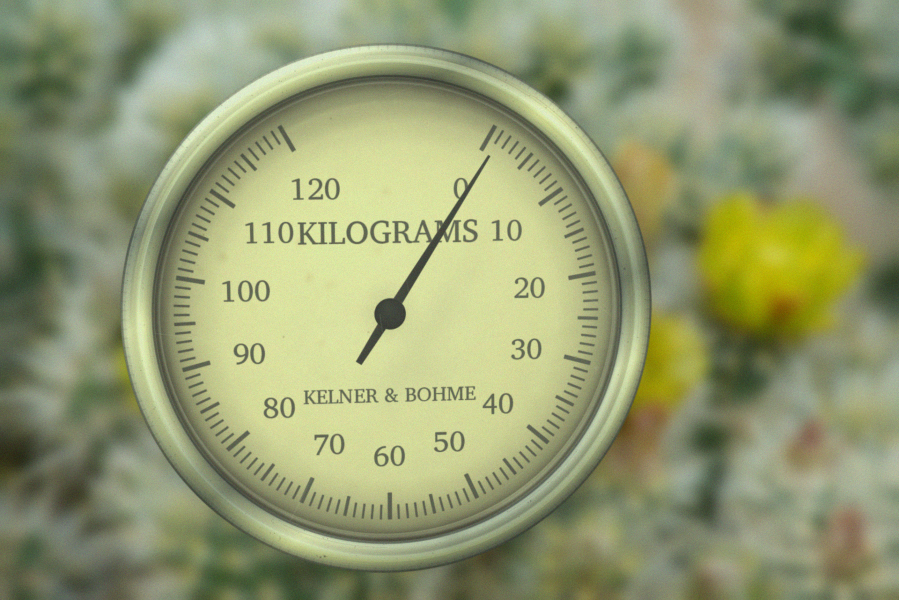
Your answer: 1kg
